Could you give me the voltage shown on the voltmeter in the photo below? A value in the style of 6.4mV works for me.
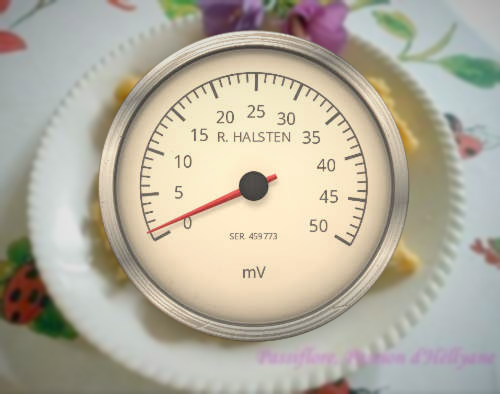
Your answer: 1mV
